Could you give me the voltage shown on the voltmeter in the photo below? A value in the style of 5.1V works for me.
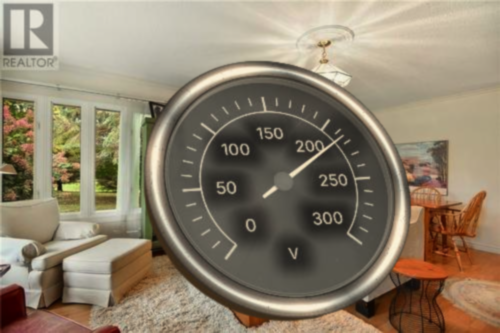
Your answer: 215V
